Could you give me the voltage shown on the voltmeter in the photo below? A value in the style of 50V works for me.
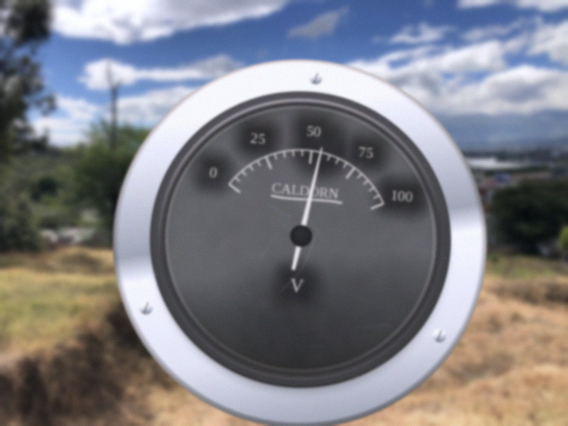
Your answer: 55V
